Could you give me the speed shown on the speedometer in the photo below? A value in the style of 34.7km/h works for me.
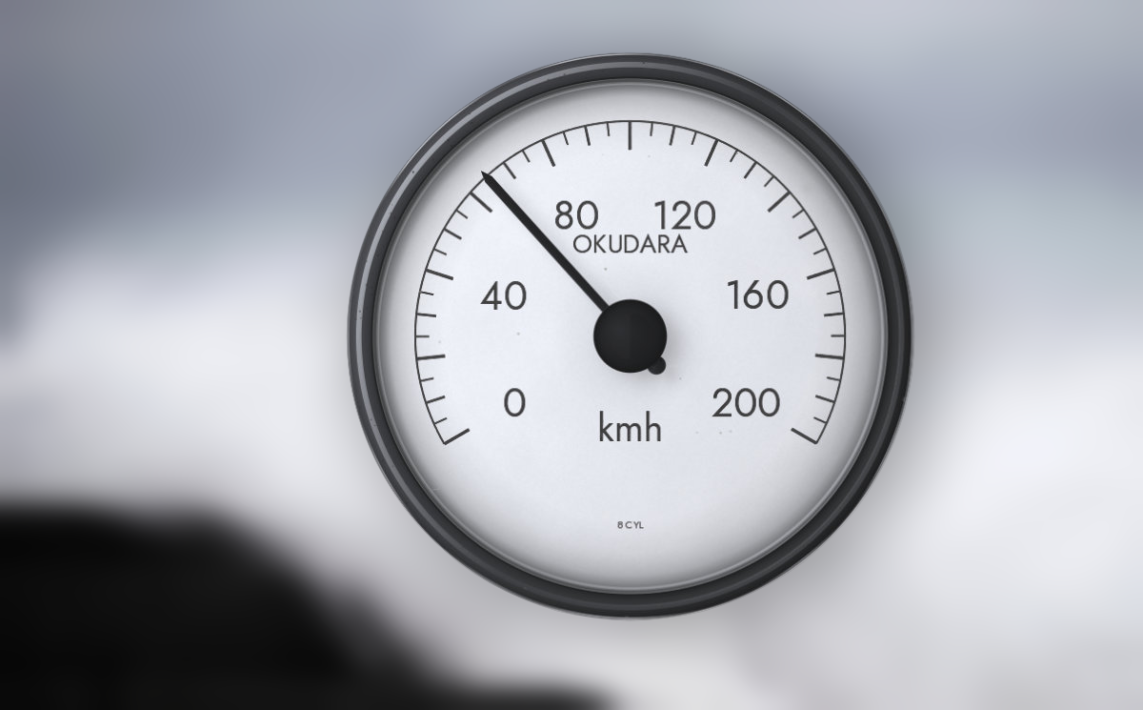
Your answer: 65km/h
